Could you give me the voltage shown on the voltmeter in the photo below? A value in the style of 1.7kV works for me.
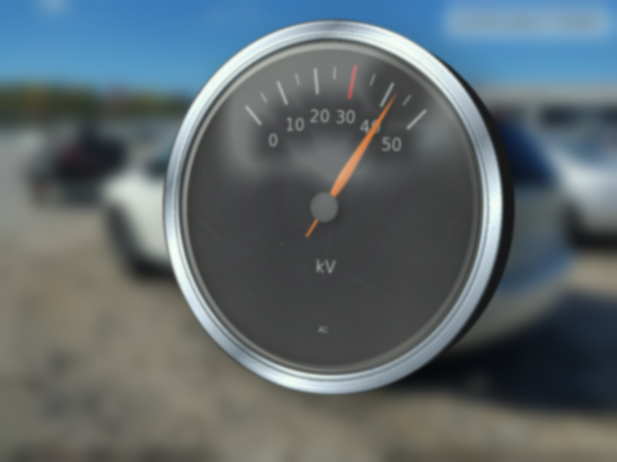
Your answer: 42.5kV
